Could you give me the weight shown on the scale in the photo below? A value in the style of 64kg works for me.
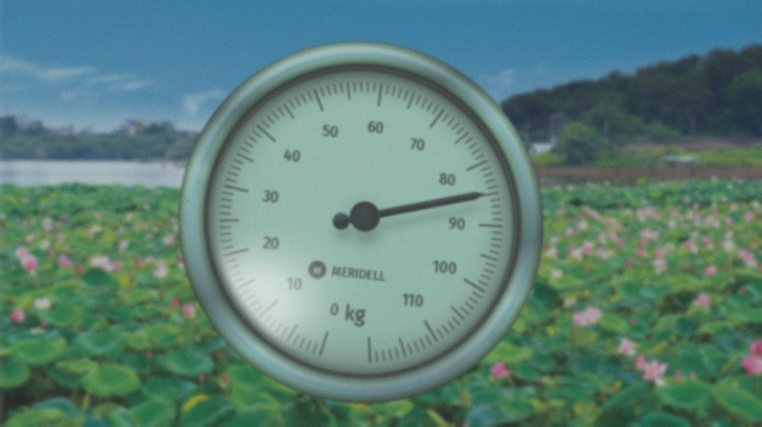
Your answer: 85kg
